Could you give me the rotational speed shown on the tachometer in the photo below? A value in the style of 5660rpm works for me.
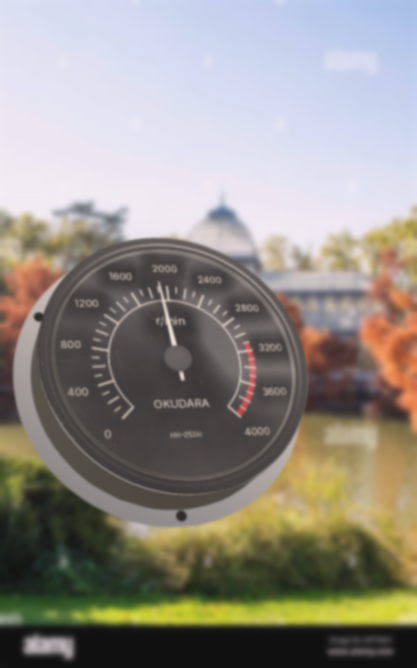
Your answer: 1900rpm
